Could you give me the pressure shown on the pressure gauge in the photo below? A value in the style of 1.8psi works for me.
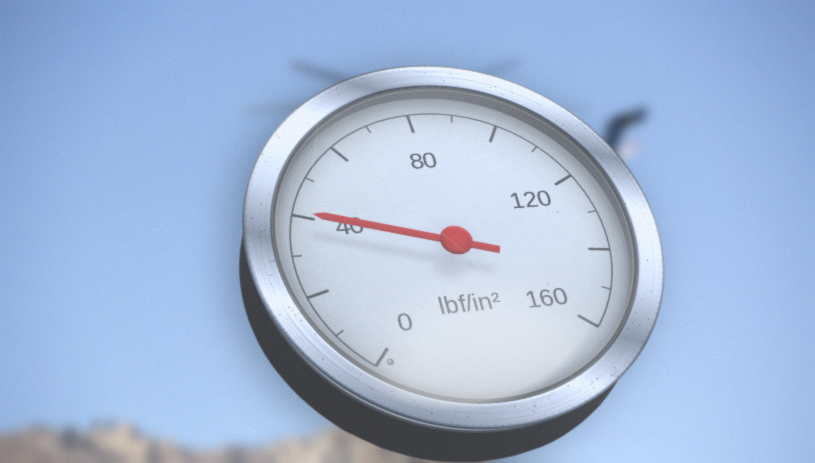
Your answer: 40psi
